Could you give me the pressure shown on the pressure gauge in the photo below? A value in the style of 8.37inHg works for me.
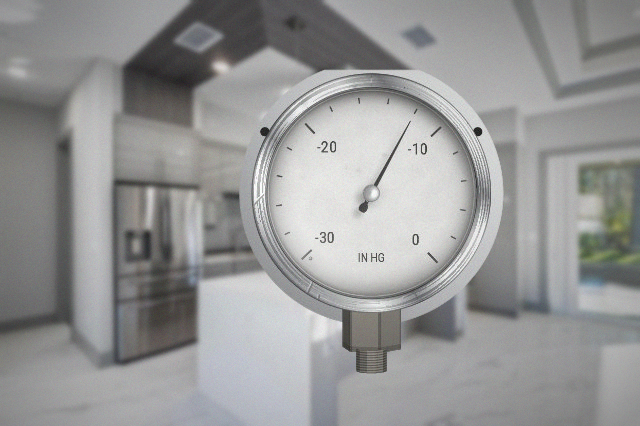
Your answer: -12inHg
